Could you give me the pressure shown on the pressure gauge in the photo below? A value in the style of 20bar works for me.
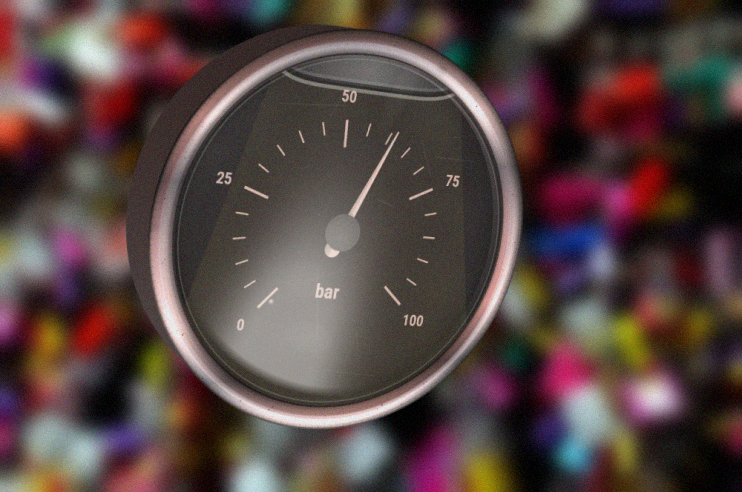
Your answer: 60bar
